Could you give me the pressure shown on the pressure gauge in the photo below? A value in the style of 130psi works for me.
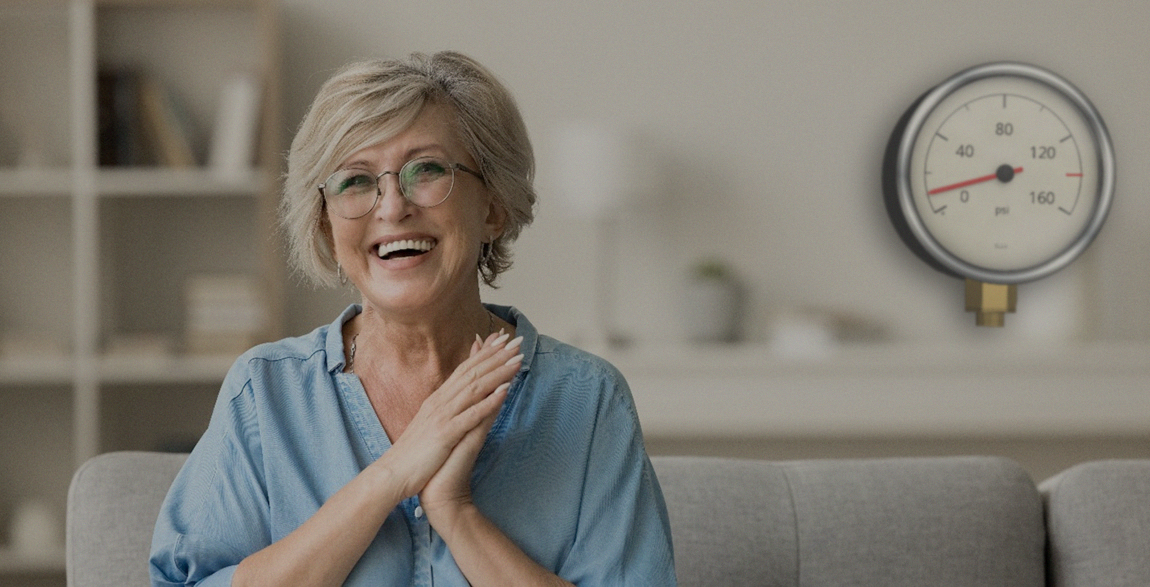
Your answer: 10psi
